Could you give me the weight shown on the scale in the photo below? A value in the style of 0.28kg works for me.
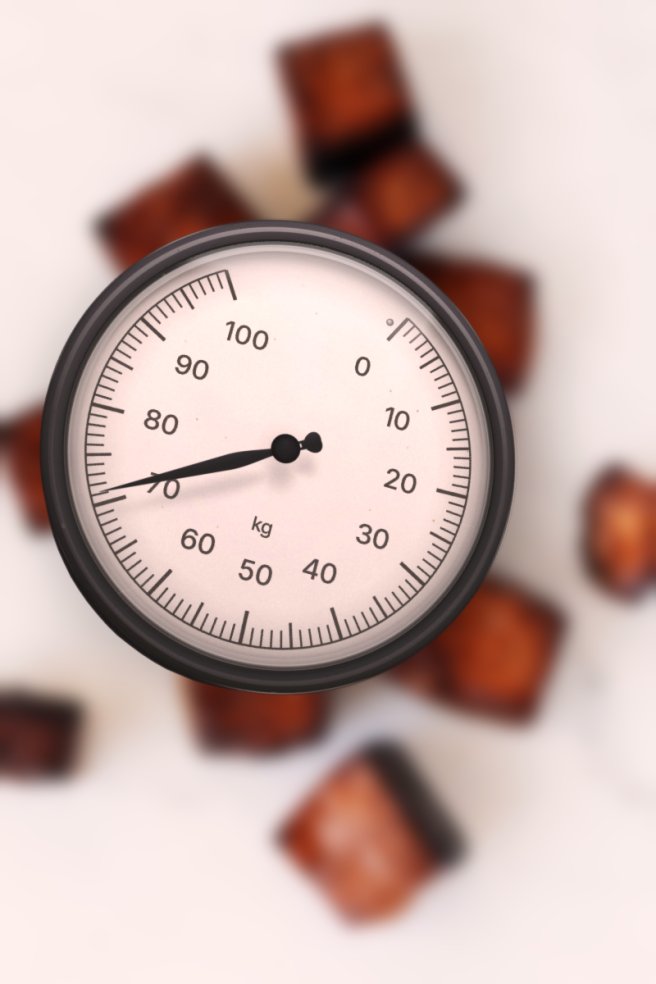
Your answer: 71kg
